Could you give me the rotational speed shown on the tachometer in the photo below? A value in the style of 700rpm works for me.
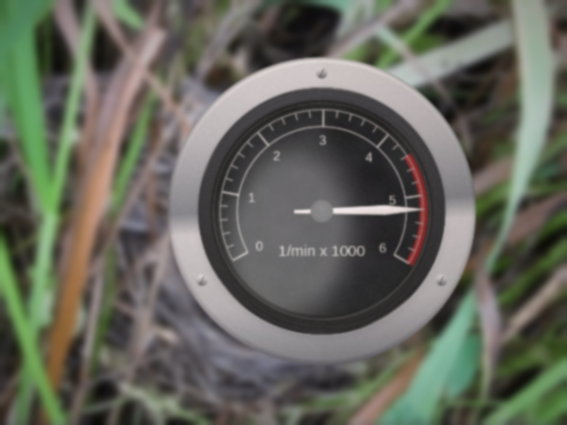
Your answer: 5200rpm
